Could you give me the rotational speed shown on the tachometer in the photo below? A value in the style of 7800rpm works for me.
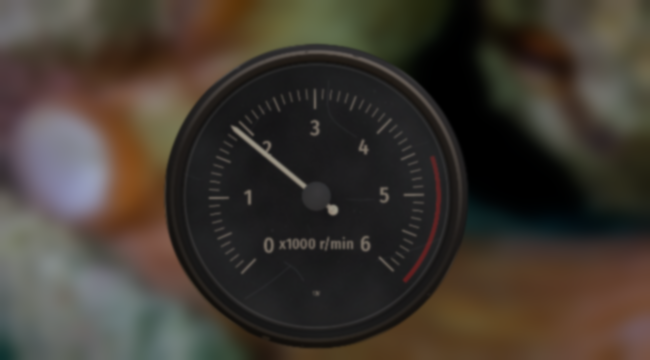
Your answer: 1900rpm
